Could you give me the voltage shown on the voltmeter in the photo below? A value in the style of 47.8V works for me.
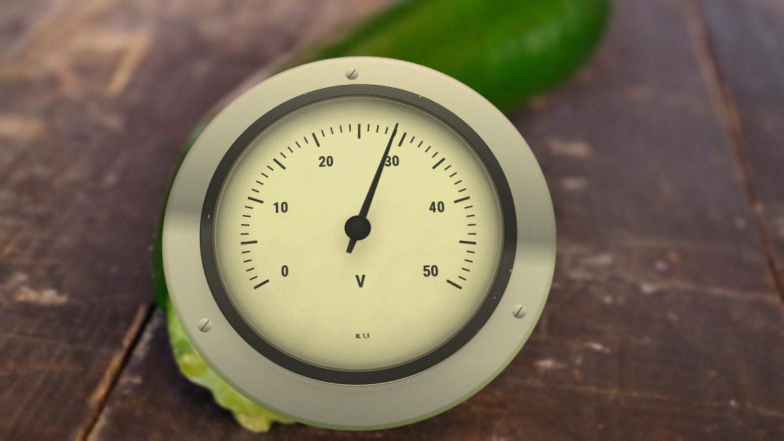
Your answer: 29V
